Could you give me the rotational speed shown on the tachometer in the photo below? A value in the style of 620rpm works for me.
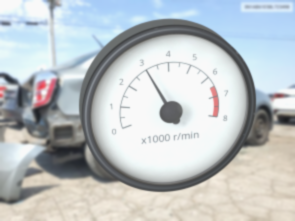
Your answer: 3000rpm
